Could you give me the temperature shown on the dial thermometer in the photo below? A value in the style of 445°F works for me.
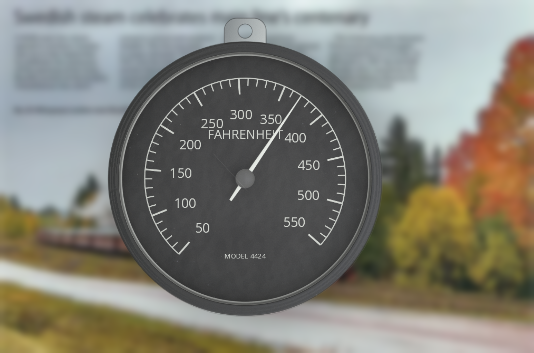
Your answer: 370°F
